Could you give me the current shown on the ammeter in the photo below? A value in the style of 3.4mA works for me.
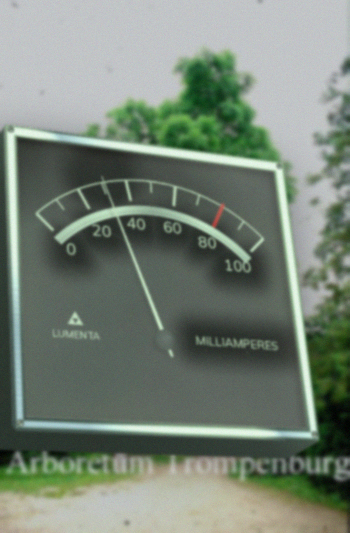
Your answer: 30mA
